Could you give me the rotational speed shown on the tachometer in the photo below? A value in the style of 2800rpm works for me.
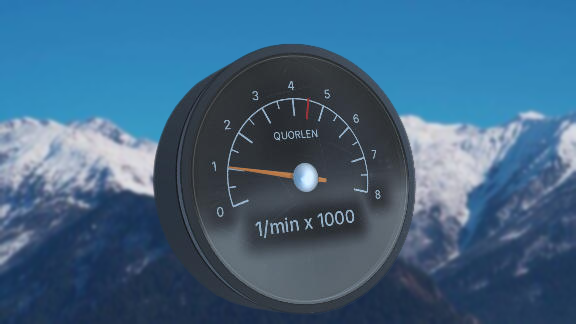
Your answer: 1000rpm
